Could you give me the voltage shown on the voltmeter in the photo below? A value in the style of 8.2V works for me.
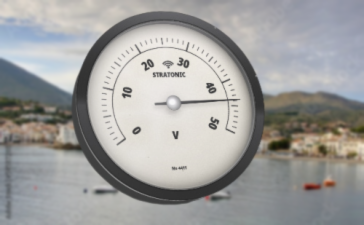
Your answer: 44V
